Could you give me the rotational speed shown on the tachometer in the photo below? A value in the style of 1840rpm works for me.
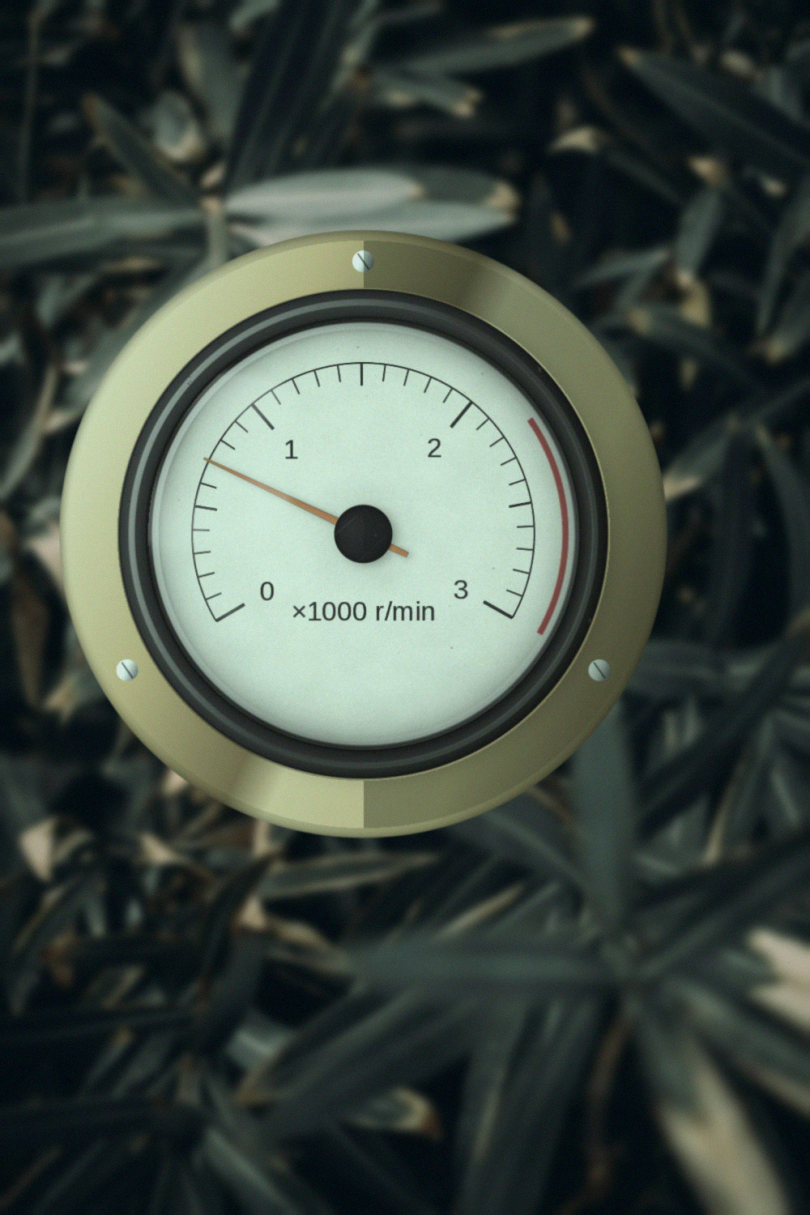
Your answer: 700rpm
